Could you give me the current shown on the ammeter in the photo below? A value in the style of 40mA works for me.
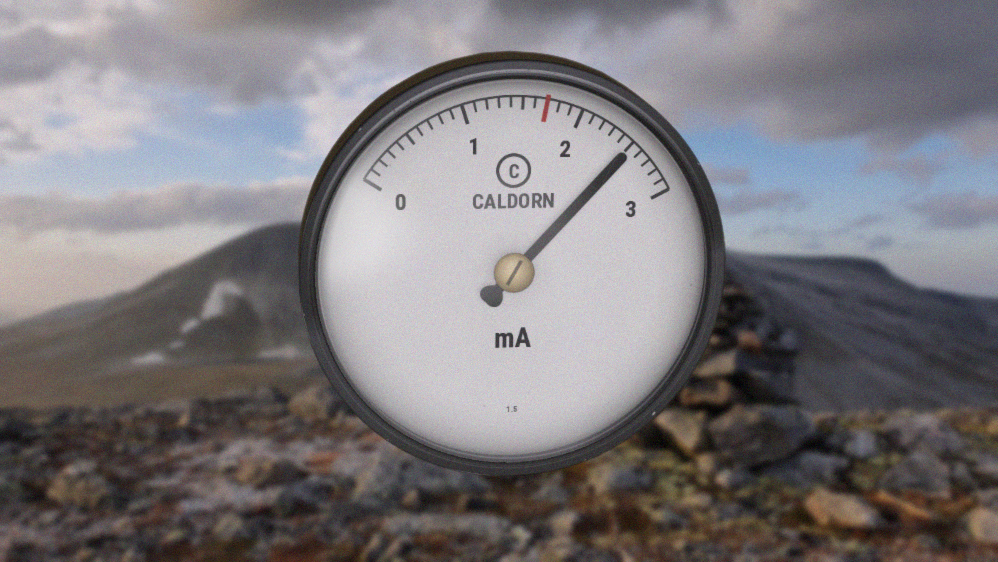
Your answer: 2.5mA
